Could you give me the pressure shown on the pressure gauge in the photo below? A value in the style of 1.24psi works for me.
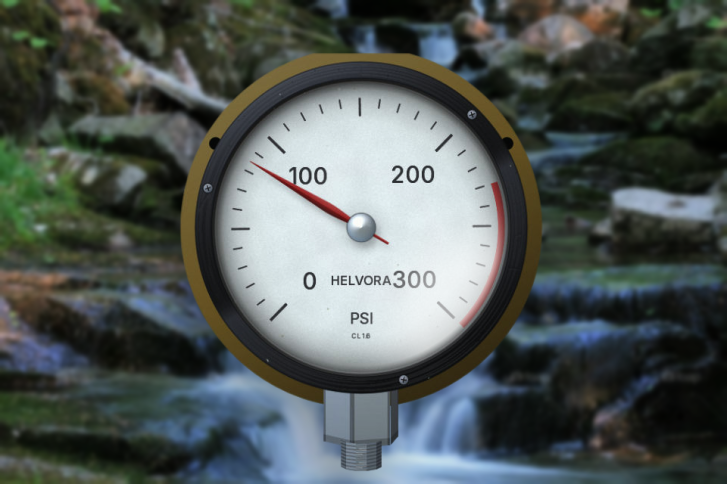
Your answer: 85psi
